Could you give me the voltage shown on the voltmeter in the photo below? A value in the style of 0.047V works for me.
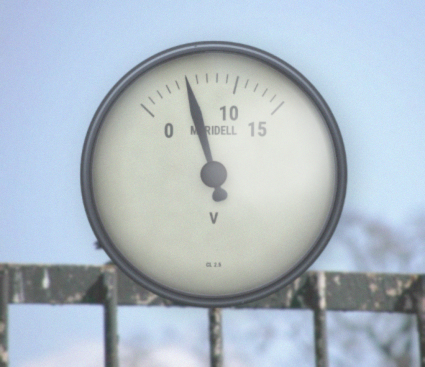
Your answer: 5V
